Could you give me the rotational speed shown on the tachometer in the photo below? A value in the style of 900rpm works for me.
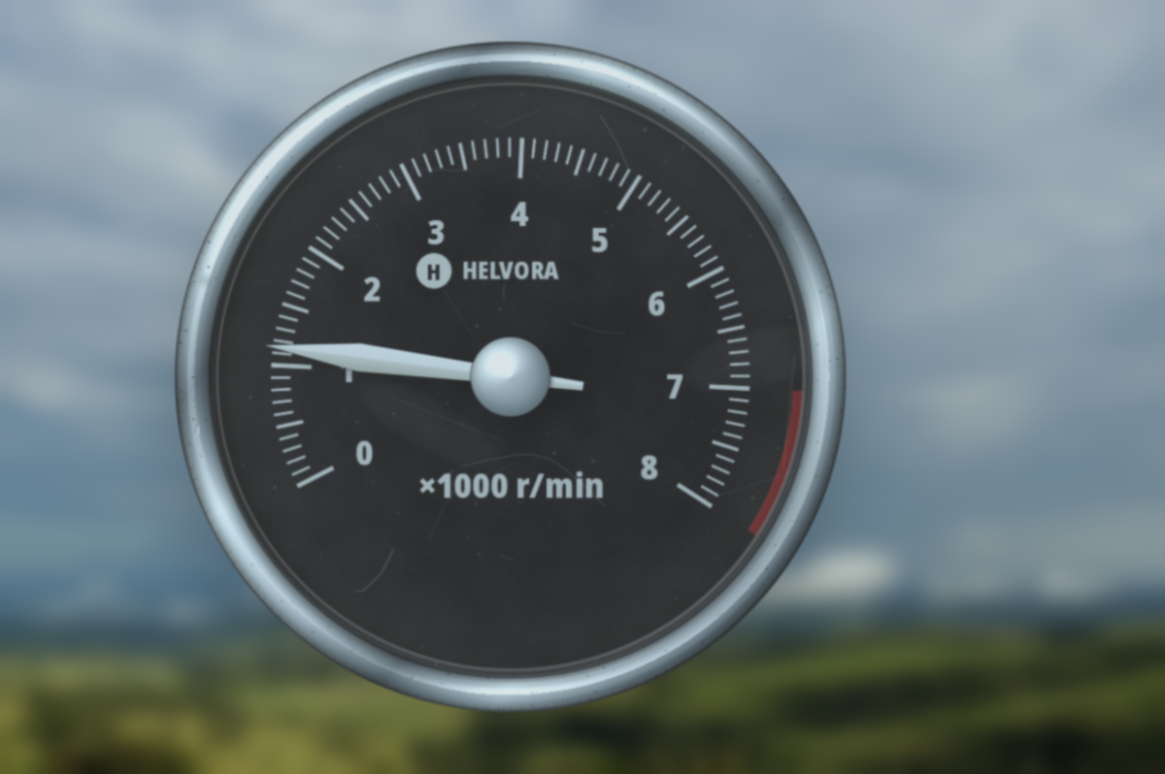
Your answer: 1150rpm
